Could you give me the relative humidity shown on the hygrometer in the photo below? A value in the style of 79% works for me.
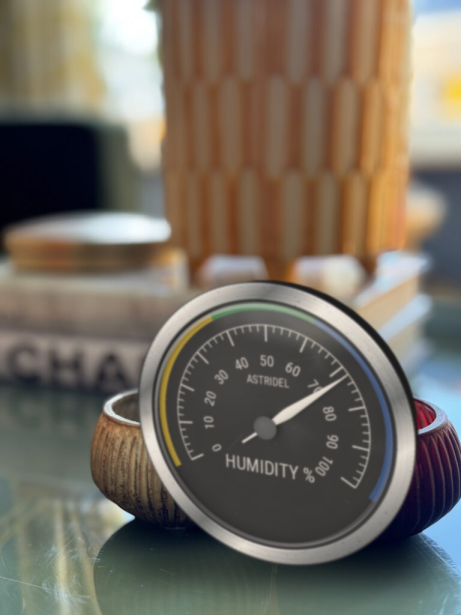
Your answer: 72%
